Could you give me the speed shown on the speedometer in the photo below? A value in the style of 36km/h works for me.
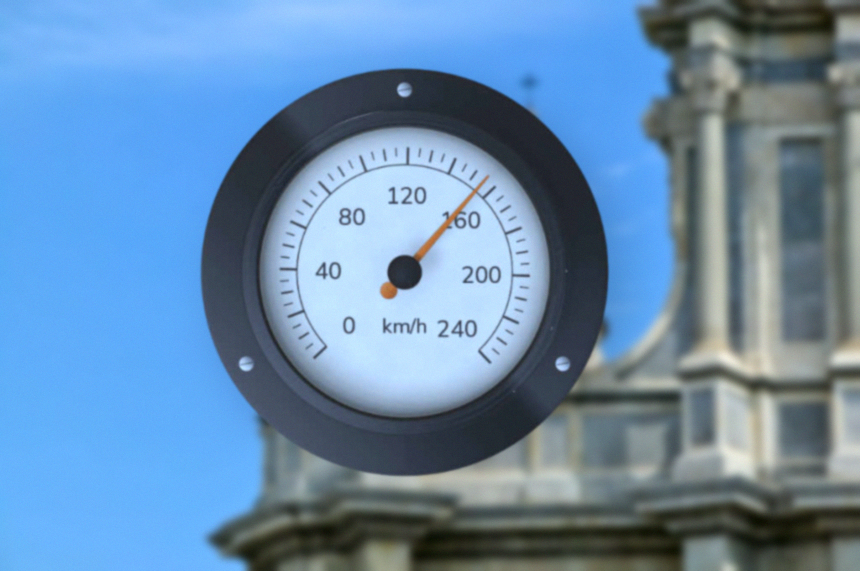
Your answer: 155km/h
